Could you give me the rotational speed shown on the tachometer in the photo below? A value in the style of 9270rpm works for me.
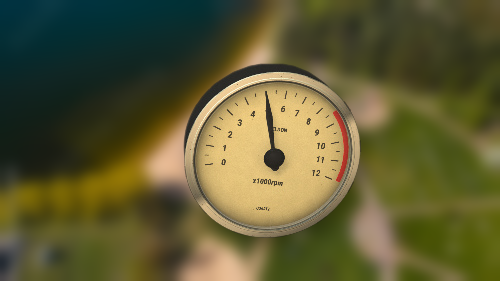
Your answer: 5000rpm
